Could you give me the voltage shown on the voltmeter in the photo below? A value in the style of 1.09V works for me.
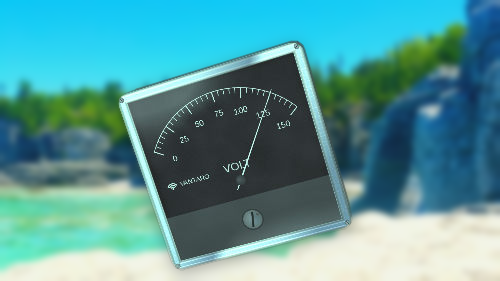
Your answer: 125V
